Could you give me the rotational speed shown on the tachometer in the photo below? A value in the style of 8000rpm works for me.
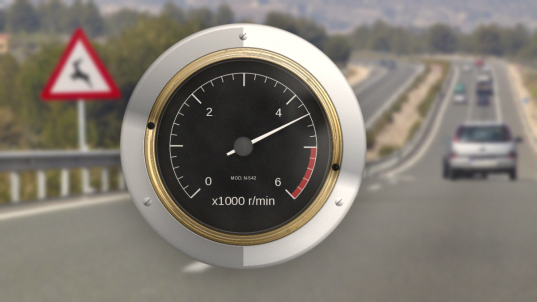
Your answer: 4400rpm
